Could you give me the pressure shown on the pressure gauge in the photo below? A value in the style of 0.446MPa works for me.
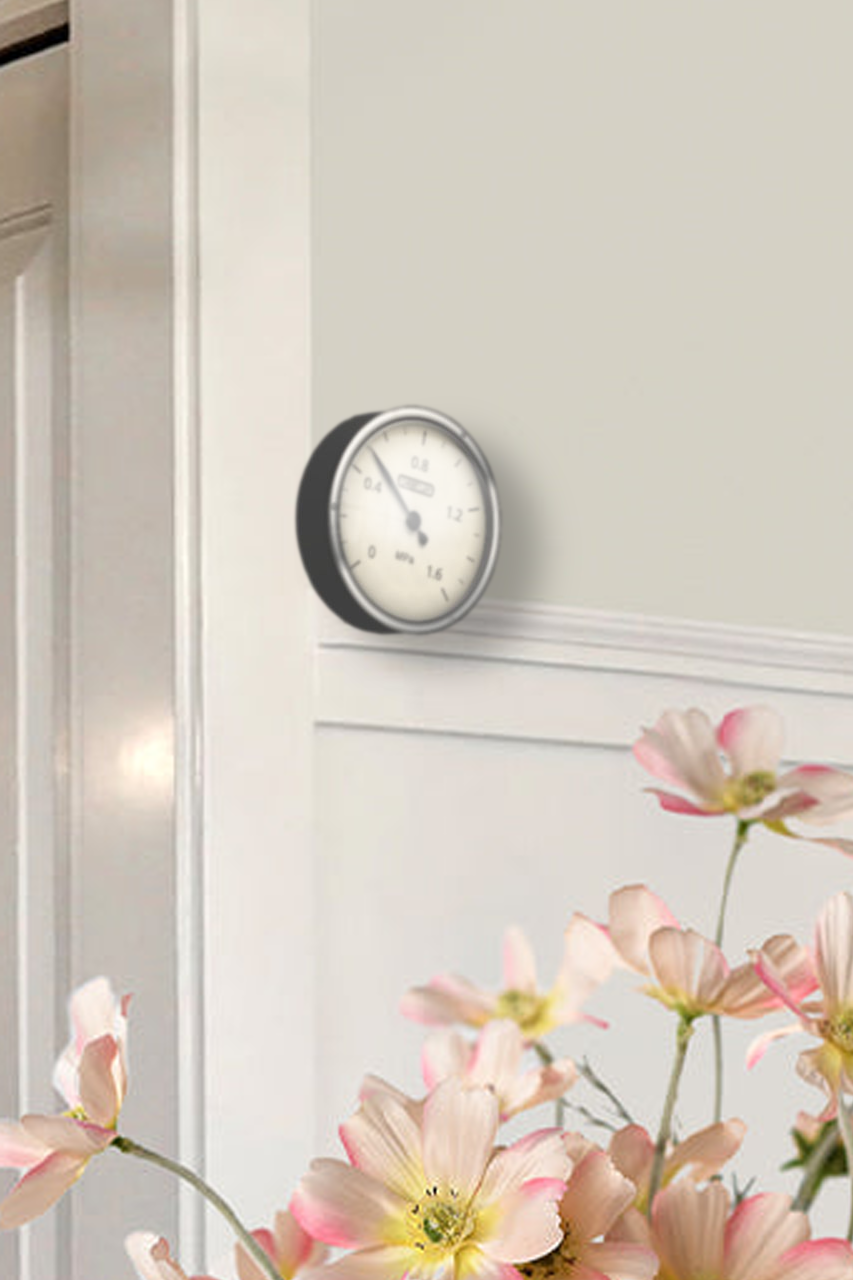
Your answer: 0.5MPa
